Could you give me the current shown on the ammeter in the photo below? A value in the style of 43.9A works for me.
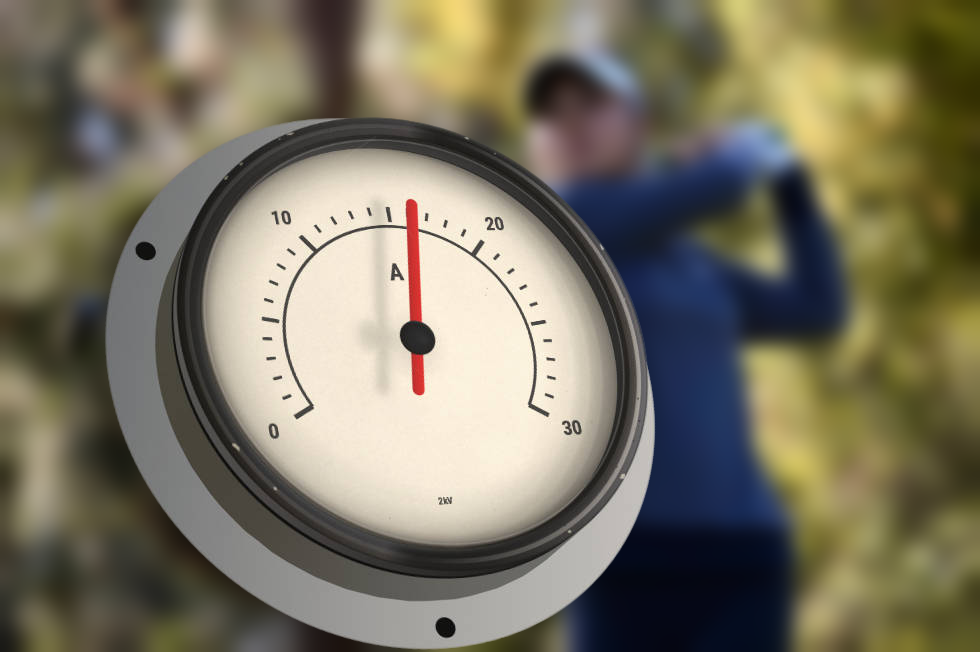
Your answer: 16A
